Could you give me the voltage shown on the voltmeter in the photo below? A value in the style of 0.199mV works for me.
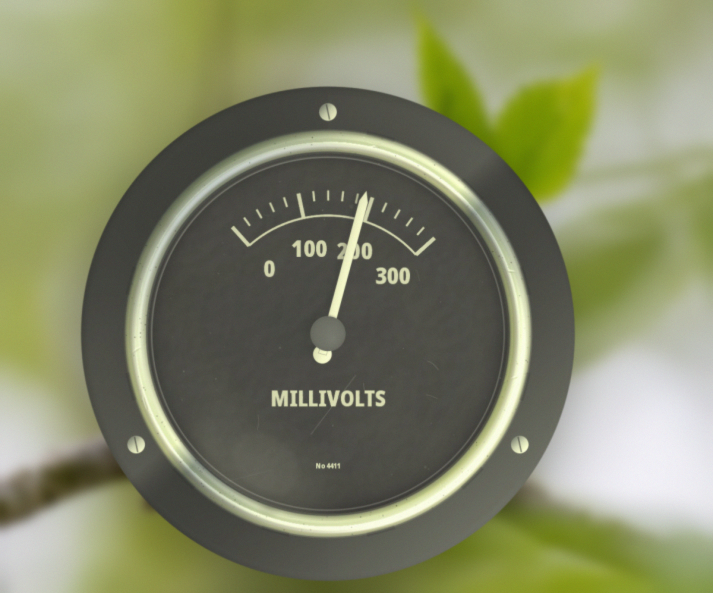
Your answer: 190mV
